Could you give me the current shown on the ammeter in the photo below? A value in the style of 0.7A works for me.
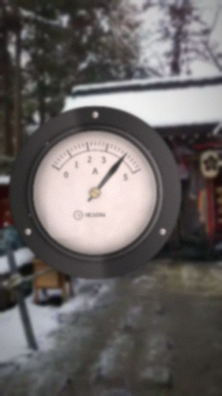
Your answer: 4A
